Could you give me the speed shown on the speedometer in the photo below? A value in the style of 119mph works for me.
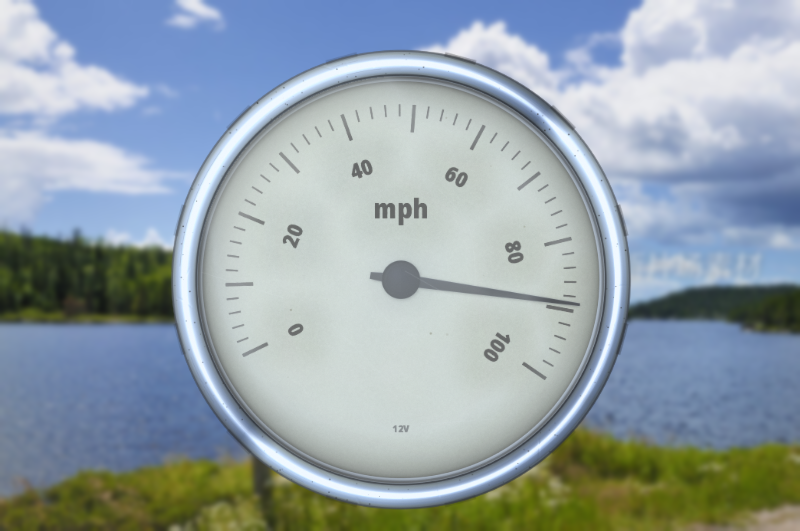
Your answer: 89mph
